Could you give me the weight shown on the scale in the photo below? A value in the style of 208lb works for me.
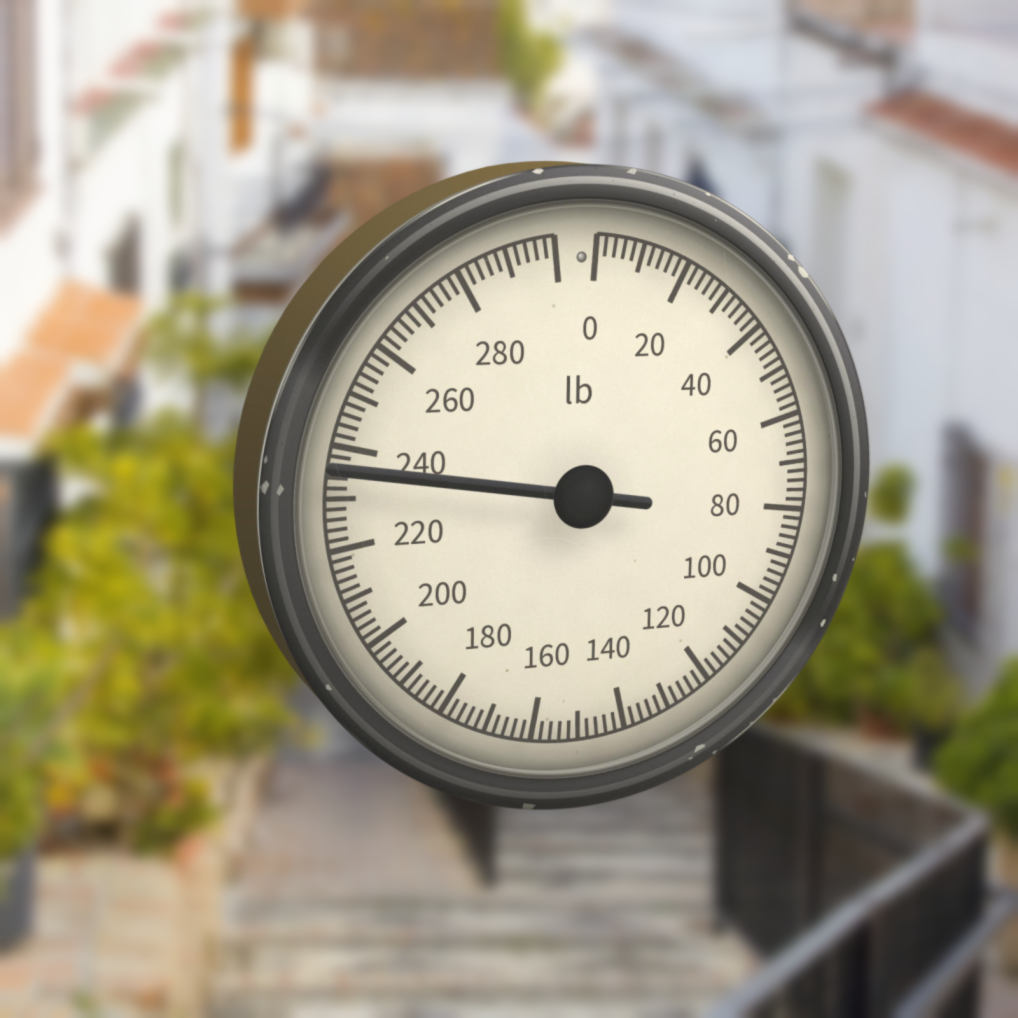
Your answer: 236lb
